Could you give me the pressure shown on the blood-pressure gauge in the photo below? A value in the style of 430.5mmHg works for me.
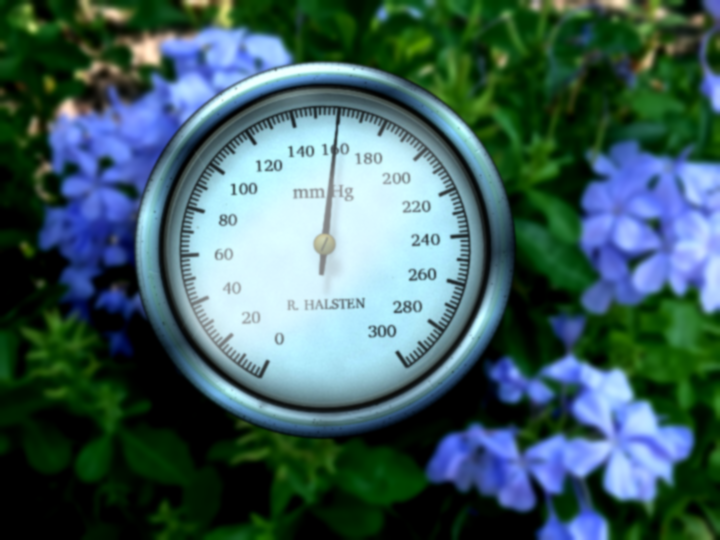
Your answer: 160mmHg
